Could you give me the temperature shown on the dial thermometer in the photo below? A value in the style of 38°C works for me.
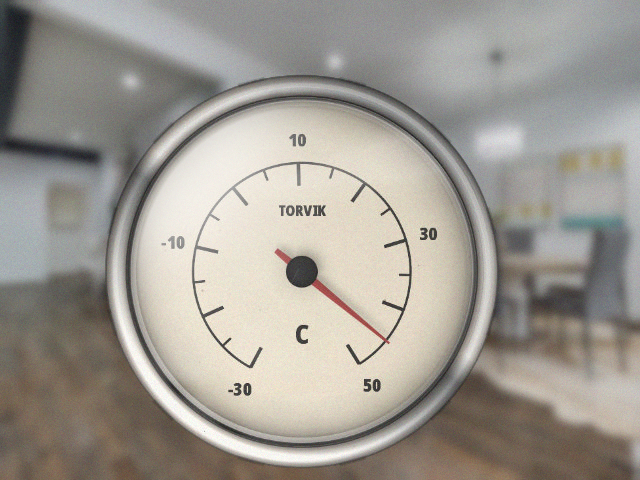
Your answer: 45°C
